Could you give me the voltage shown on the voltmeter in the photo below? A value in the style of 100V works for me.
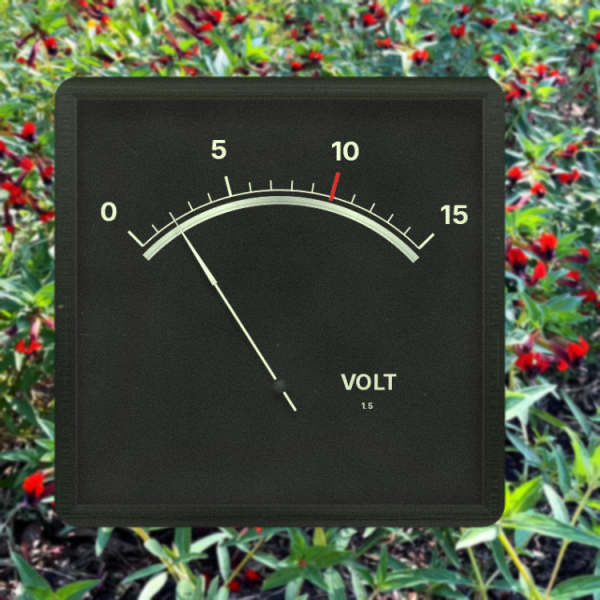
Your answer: 2V
